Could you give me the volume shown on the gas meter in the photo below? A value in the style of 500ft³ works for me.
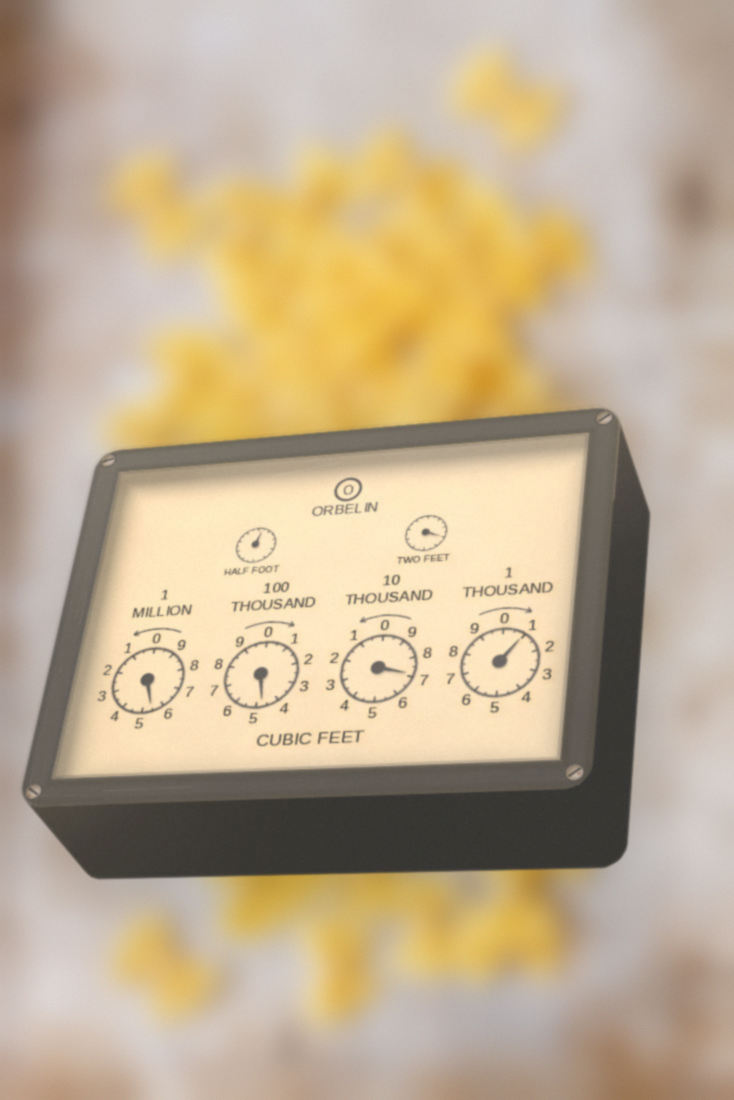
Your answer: 547100ft³
